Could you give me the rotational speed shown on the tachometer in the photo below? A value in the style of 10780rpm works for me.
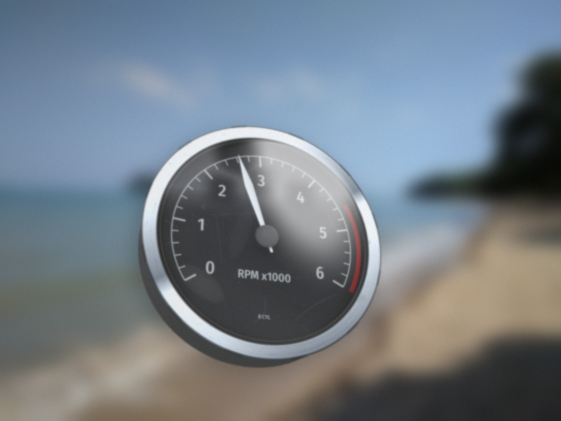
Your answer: 2600rpm
